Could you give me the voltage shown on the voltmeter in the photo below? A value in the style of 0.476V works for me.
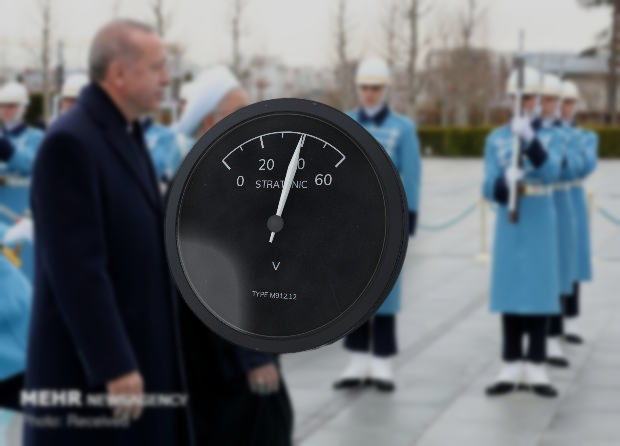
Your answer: 40V
